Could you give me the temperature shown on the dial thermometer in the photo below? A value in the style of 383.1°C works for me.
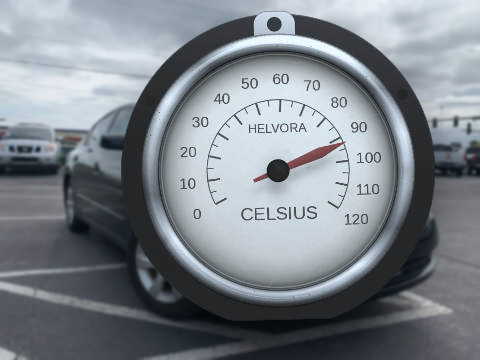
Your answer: 92.5°C
